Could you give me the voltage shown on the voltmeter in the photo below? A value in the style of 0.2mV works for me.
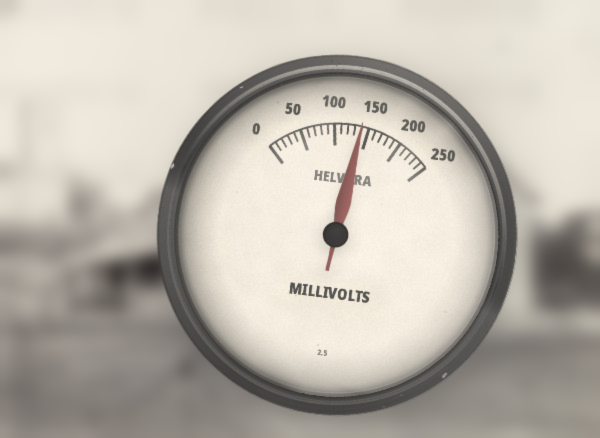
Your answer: 140mV
